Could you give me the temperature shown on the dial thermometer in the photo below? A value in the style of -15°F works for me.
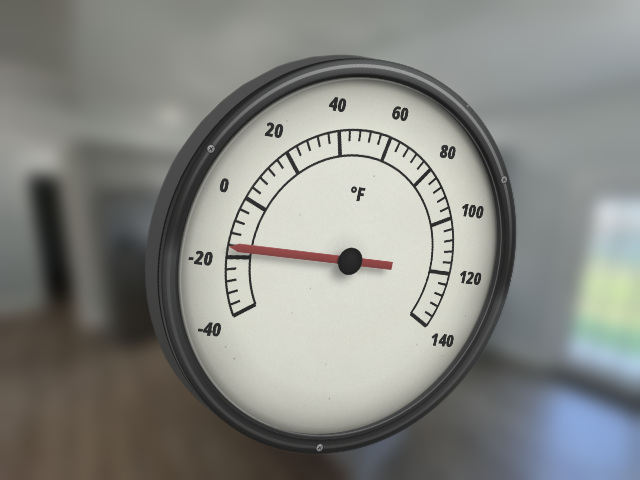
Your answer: -16°F
